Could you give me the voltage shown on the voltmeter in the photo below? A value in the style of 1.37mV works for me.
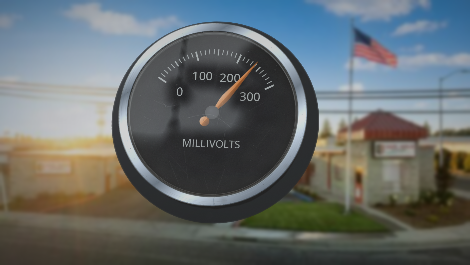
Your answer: 240mV
